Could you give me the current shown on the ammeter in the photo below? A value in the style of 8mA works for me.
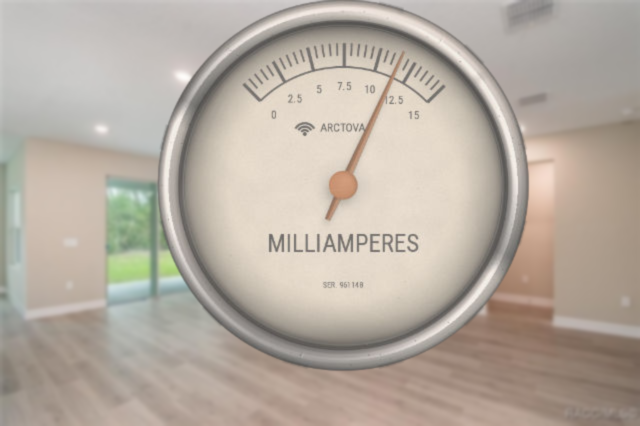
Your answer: 11.5mA
